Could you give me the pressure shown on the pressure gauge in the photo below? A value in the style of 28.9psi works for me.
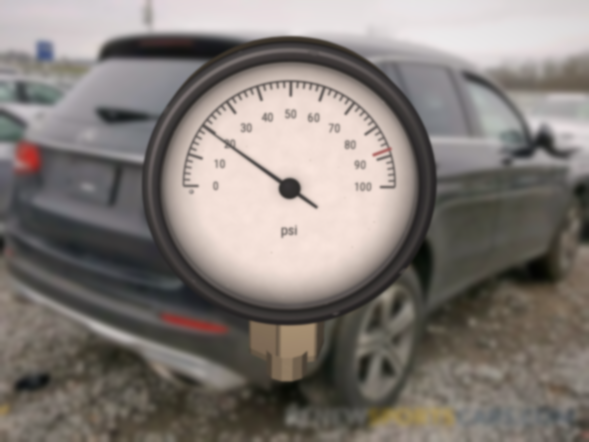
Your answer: 20psi
